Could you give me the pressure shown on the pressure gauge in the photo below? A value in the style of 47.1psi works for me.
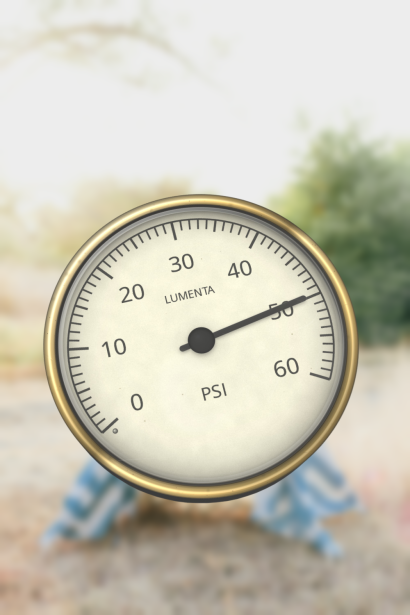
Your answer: 50psi
